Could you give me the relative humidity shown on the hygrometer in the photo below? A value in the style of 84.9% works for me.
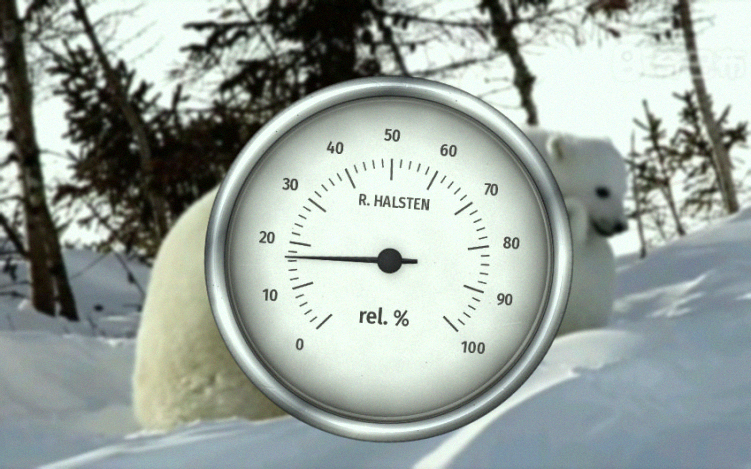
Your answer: 17%
